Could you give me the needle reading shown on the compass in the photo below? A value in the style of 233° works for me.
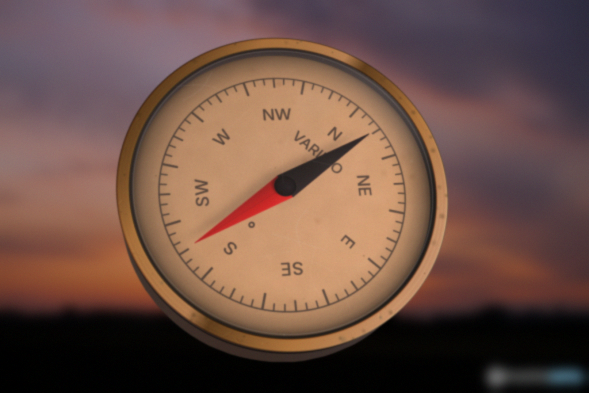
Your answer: 195°
